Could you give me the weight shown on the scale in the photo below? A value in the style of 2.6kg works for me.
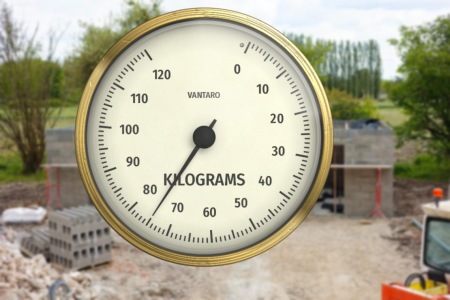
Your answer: 75kg
